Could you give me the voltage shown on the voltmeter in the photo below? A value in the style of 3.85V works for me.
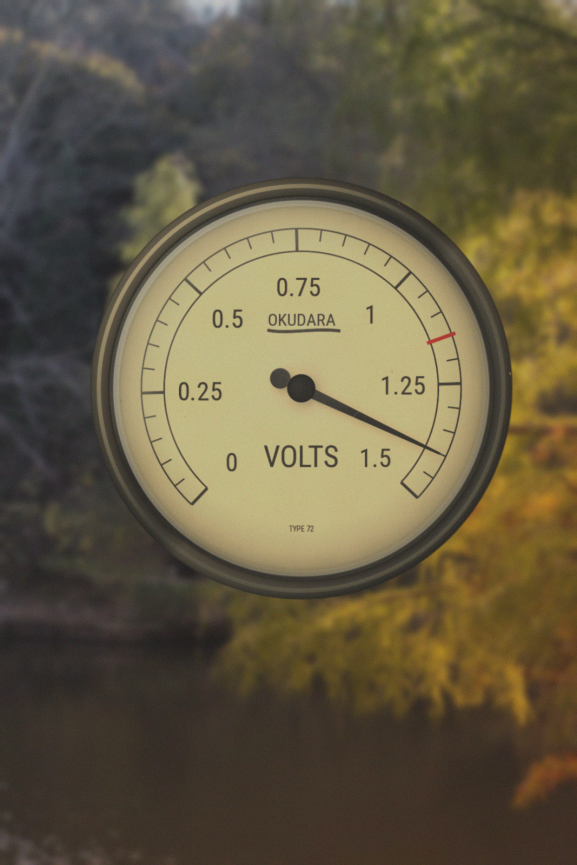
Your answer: 1.4V
